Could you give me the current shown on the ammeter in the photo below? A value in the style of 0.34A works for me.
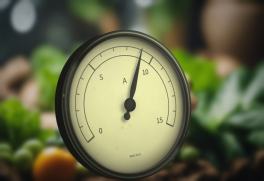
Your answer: 9A
